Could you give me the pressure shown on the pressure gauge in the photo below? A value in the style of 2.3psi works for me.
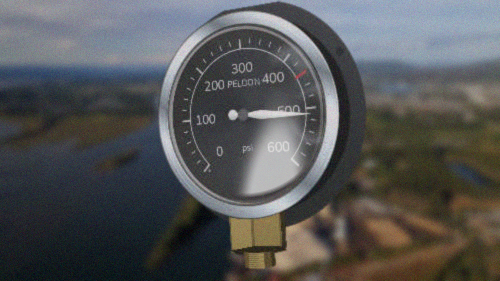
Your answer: 510psi
